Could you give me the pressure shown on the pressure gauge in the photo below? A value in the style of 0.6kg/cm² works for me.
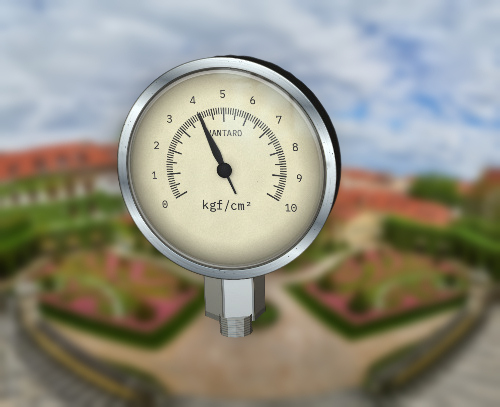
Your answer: 4kg/cm²
